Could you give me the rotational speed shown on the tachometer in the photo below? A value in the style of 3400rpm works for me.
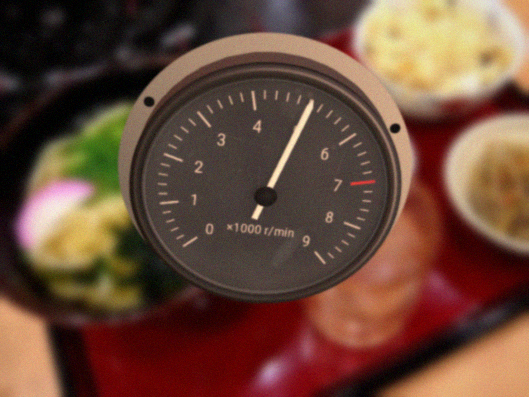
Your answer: 5000rpm
